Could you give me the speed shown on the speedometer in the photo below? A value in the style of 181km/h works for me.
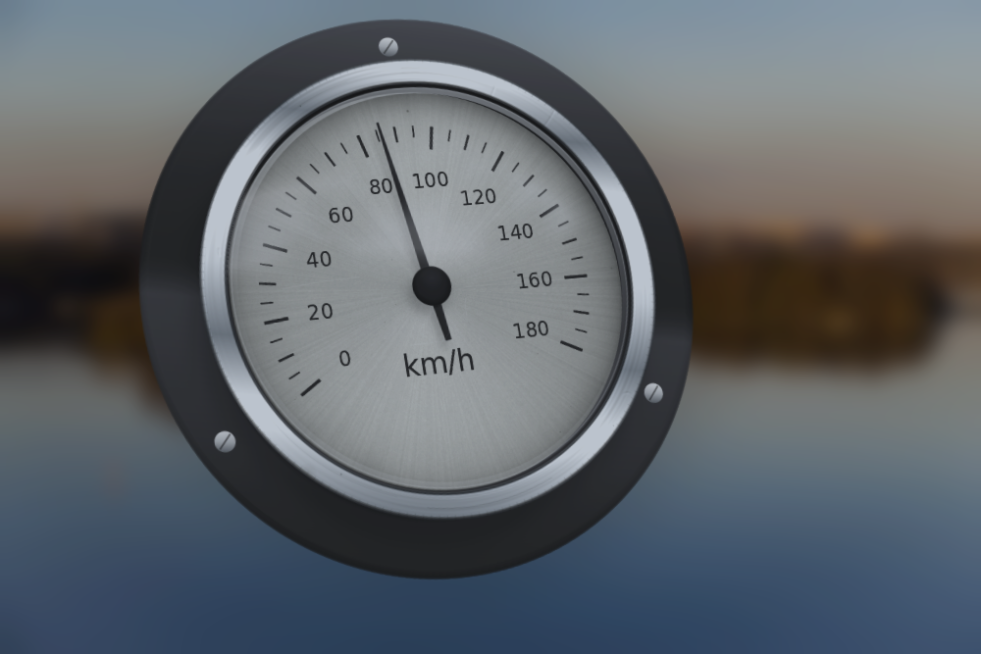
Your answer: 85km/h
